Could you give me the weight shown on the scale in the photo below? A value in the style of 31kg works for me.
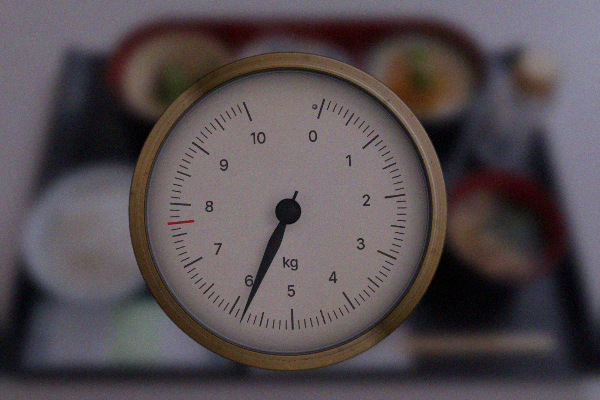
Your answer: 5.8kg
